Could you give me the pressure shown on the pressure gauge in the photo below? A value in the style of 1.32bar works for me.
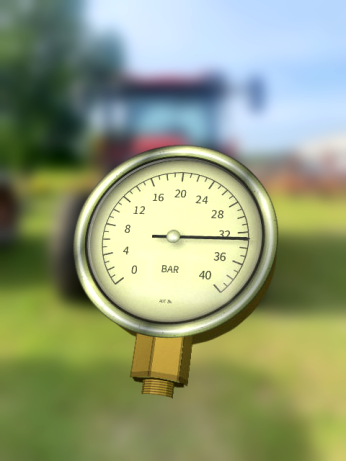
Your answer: 33bar
